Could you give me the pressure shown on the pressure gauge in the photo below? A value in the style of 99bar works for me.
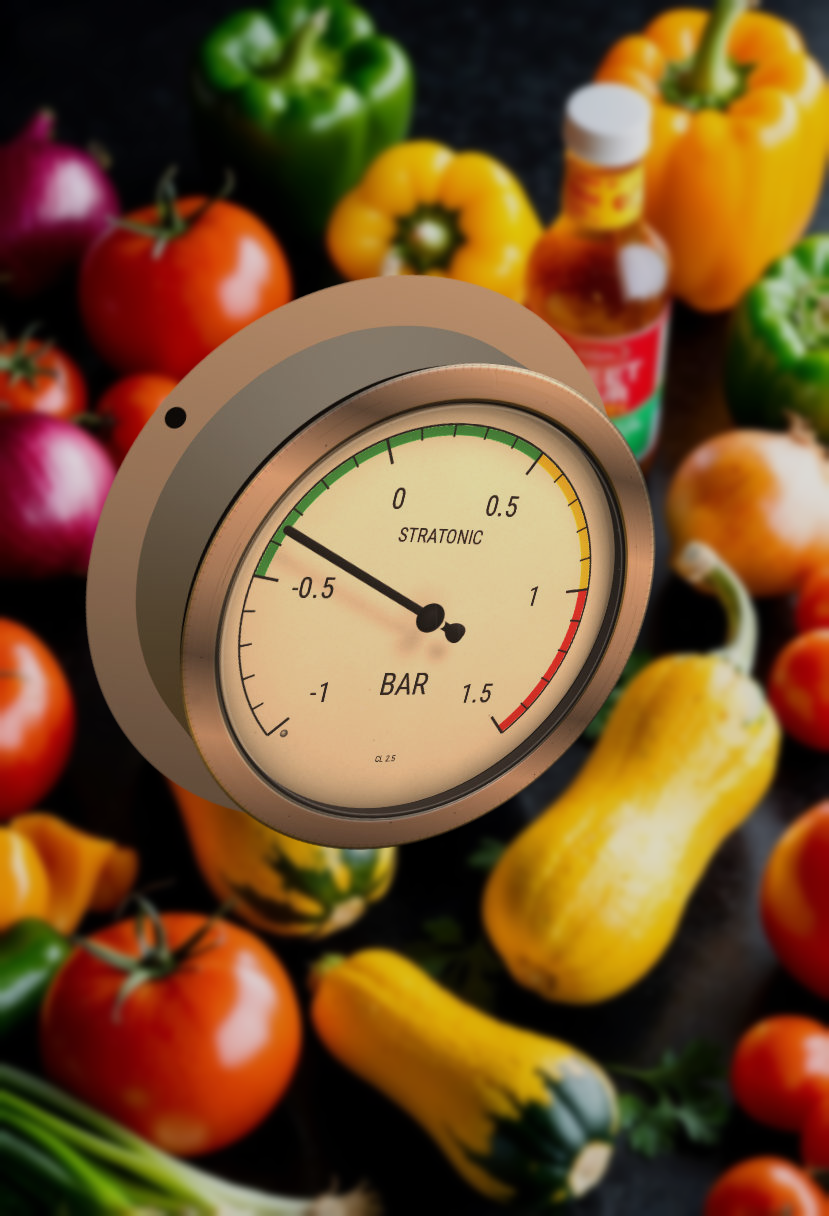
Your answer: -0.35bar
